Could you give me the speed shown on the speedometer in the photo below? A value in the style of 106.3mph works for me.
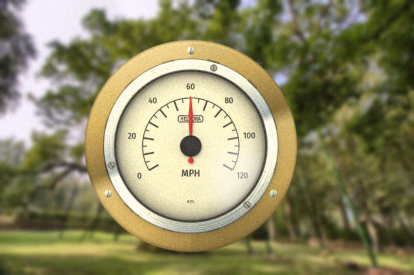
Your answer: 60mph
